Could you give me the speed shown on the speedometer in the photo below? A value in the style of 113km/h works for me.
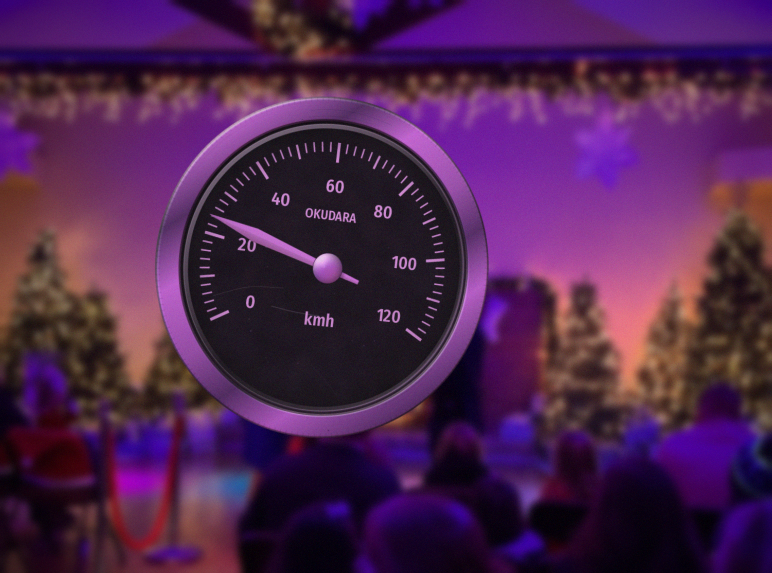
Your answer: 24km/h
